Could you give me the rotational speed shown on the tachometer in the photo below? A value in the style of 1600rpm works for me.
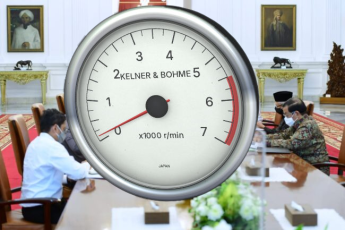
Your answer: 125rpm
